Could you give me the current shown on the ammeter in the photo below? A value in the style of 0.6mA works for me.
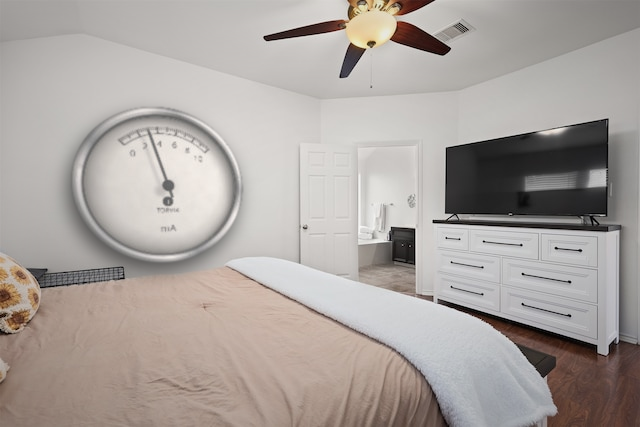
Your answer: 3mA
